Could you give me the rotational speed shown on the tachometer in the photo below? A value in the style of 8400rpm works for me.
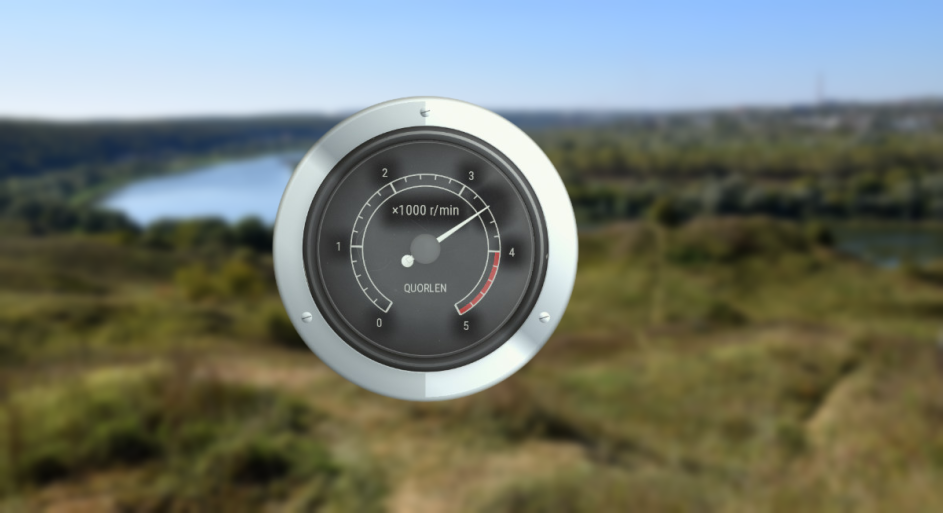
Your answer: 3400rpm
